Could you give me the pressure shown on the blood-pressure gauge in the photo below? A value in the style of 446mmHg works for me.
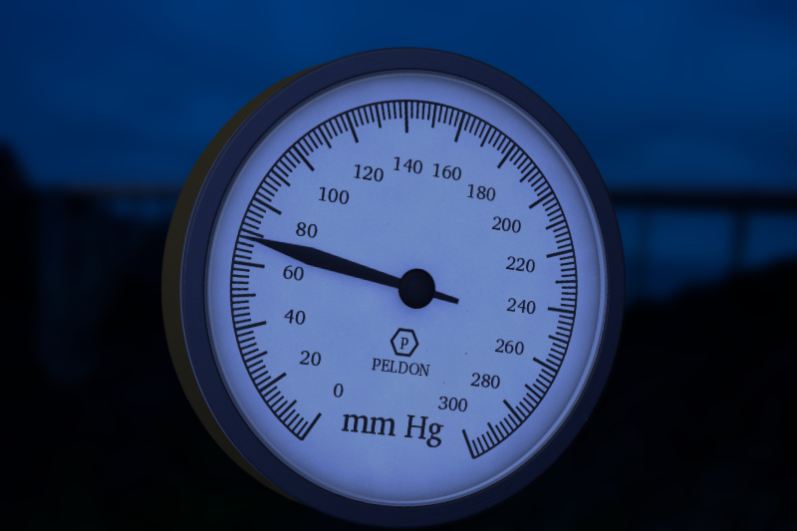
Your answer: 68mmHg
